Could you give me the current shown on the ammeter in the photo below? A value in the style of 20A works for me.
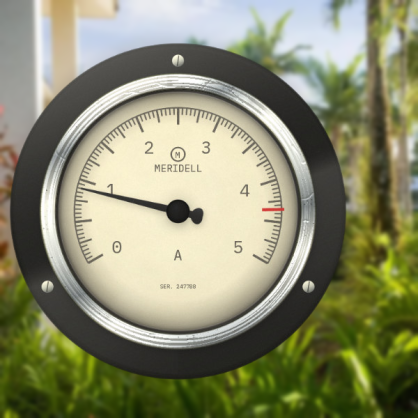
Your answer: 0.9A
